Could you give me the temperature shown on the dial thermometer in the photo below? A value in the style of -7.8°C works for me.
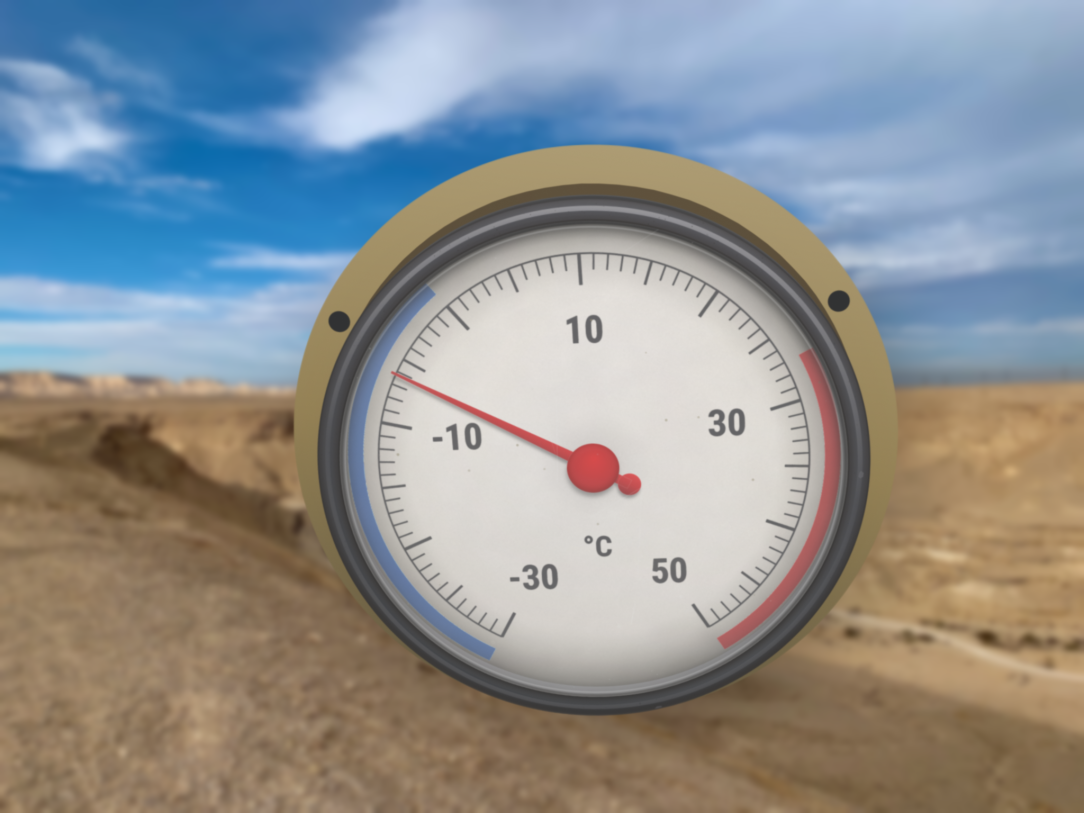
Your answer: -6°C
